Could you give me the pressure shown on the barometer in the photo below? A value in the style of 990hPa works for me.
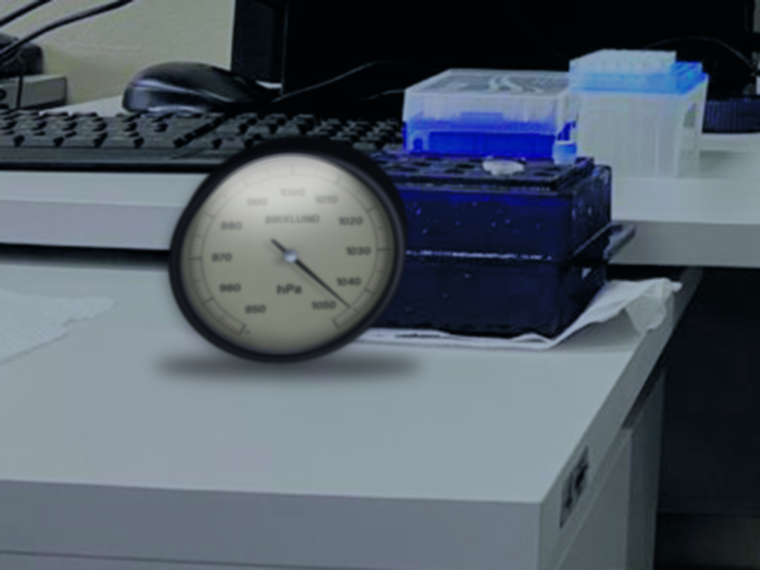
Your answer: 1045hPa
